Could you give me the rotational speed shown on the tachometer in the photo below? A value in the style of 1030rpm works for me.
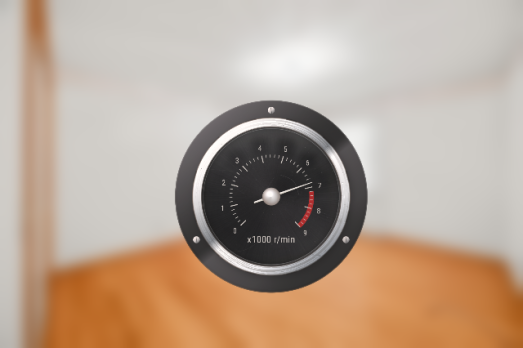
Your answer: 6800rpm
